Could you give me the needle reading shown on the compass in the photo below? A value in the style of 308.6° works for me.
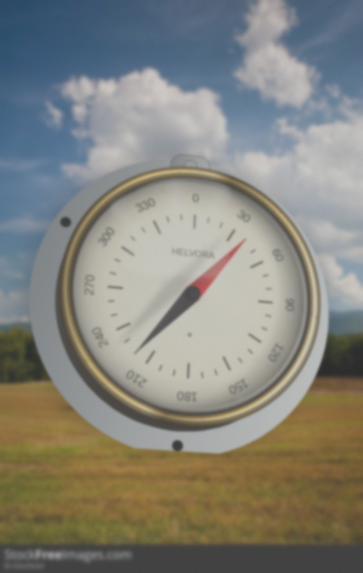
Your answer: 40°
